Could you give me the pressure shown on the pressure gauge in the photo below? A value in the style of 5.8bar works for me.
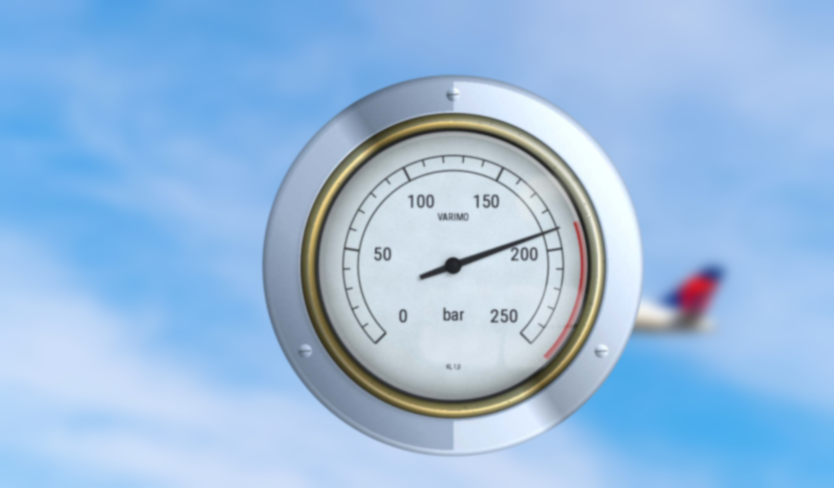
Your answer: 190bar
